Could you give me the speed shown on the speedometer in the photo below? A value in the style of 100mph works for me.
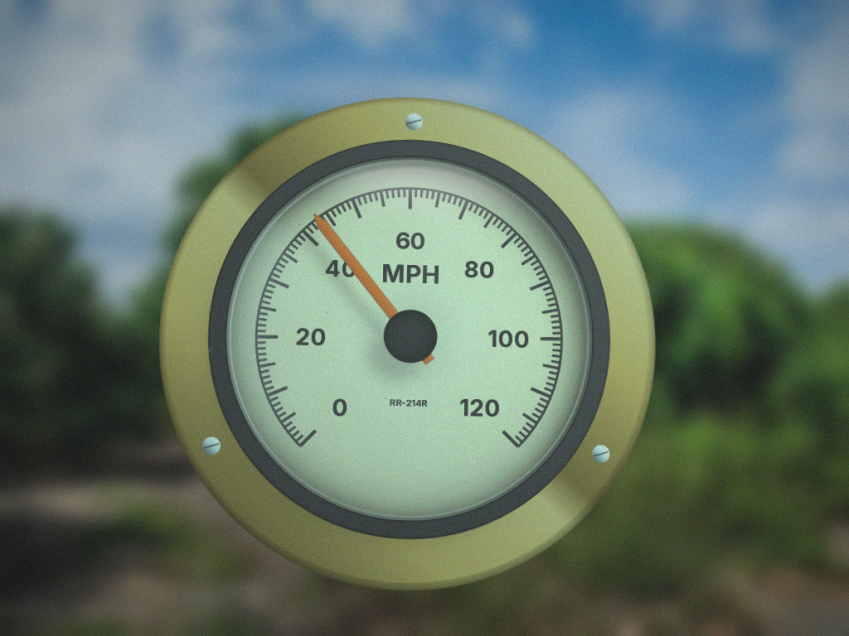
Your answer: 43mph
